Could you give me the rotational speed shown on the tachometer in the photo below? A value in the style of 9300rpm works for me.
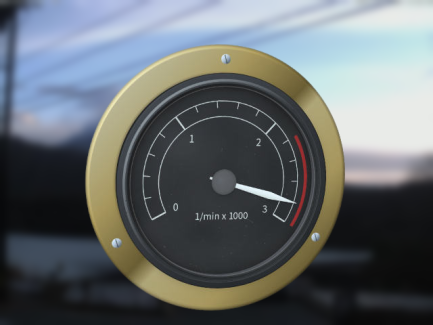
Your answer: 2800rpm
